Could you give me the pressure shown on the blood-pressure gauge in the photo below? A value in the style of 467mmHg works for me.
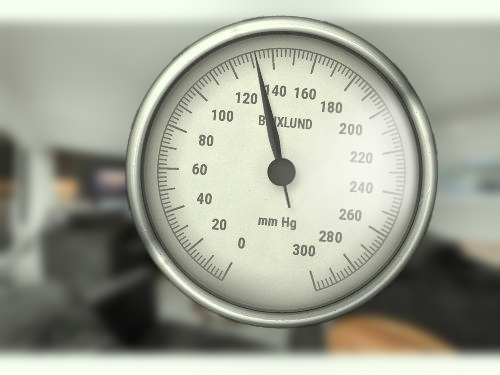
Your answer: 132mmHg
